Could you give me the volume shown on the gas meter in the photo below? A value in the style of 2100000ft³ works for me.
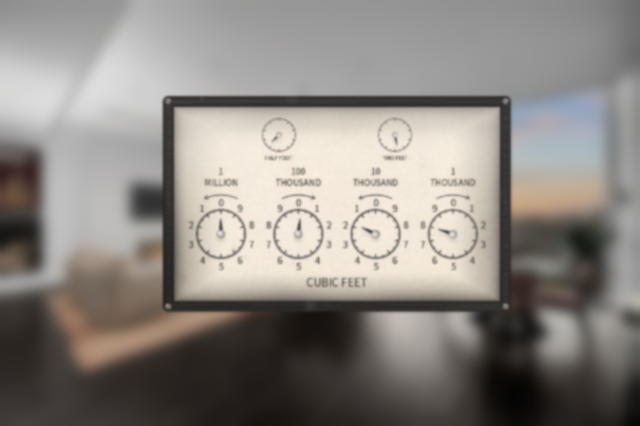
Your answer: 1800ft³
